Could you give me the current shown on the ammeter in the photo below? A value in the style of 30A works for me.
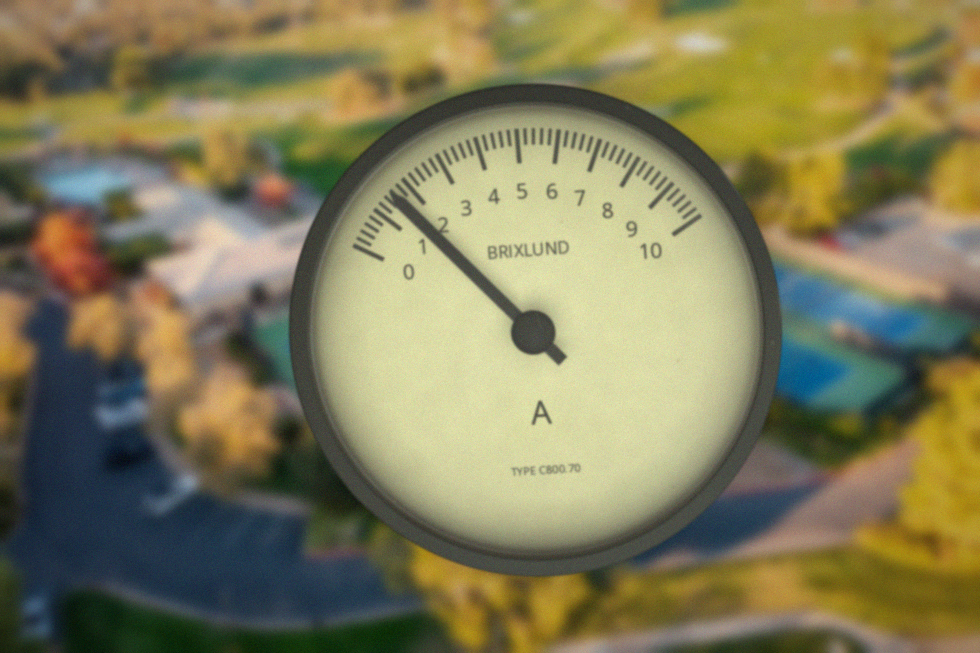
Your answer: 1.6A
